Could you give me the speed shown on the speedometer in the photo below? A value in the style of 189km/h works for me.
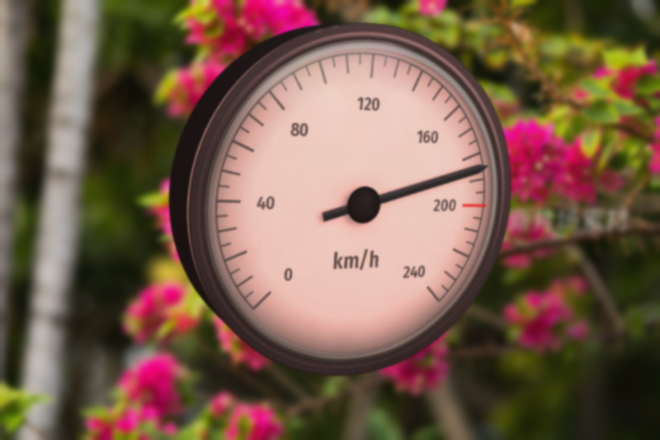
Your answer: 185km/h
